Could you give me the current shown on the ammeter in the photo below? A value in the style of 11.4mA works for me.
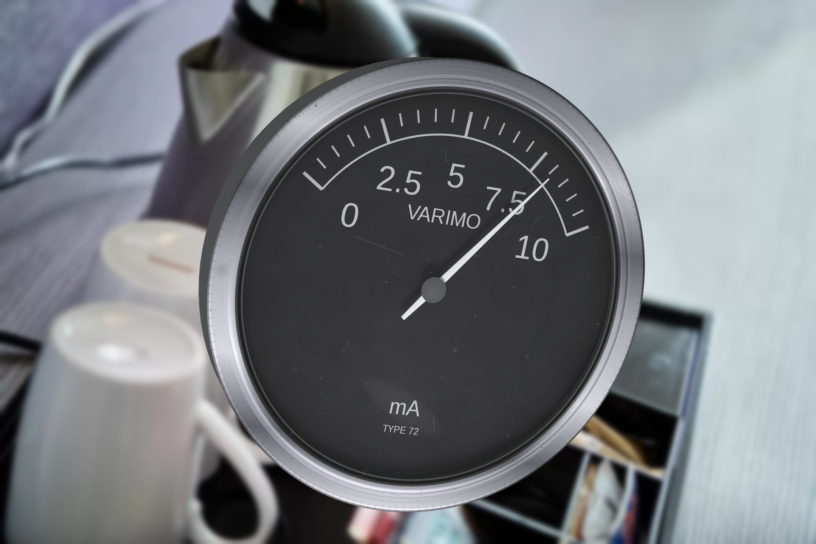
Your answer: 8mA
